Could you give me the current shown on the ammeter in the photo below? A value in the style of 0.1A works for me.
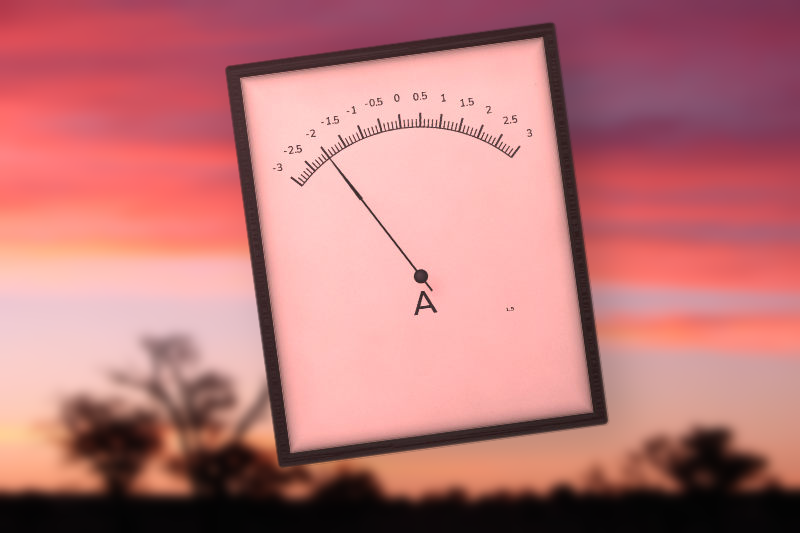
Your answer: -2A
